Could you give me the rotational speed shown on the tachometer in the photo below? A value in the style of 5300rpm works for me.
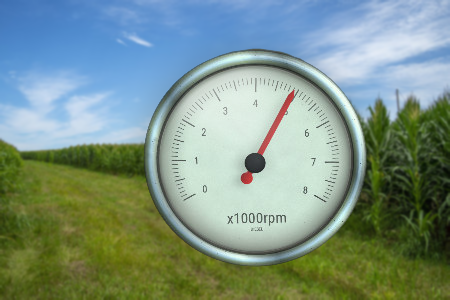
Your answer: 4900rpm
